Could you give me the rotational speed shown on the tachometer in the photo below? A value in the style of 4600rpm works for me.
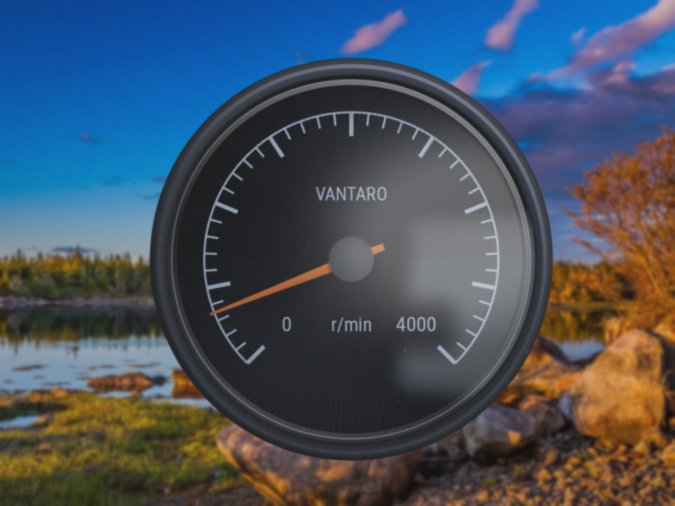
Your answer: 350rpm
